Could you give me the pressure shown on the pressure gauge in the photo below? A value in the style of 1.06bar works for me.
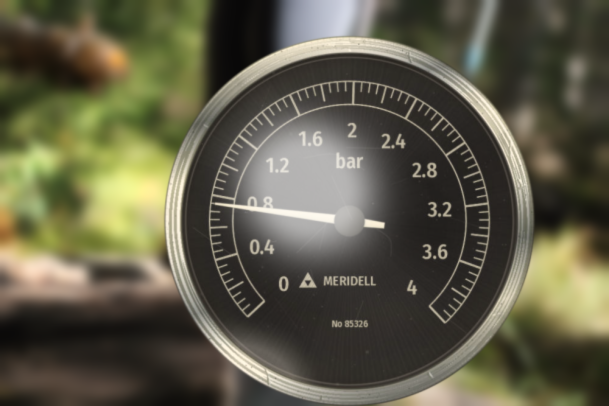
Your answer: 0.75bar
